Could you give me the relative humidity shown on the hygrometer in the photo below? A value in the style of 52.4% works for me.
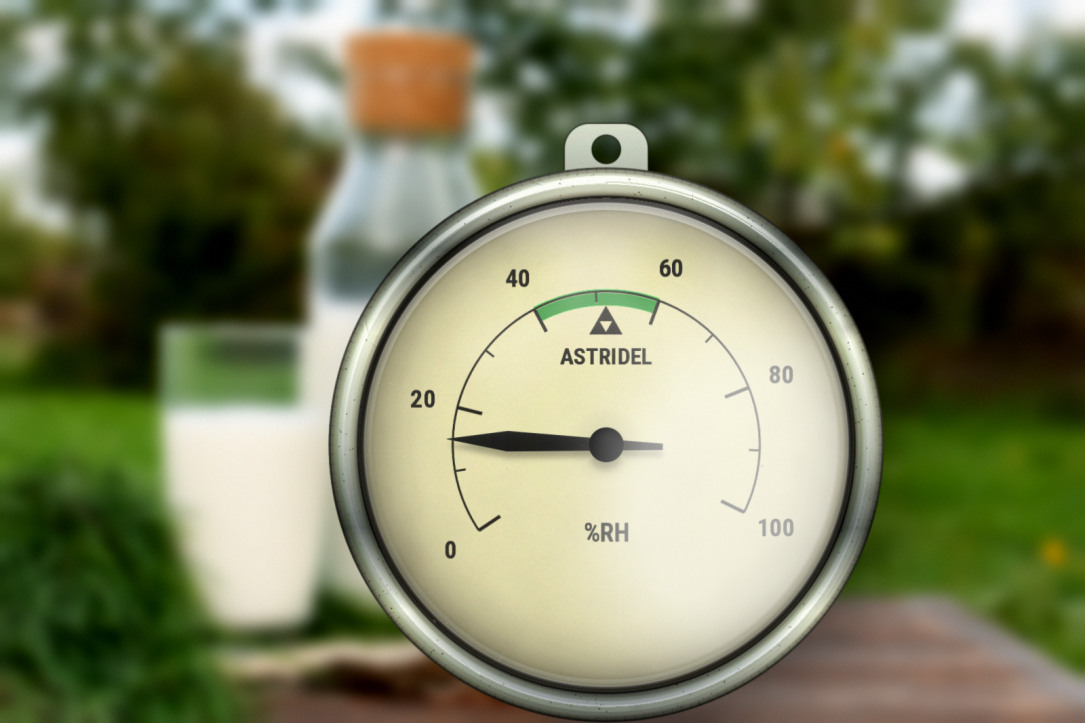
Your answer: 15%
